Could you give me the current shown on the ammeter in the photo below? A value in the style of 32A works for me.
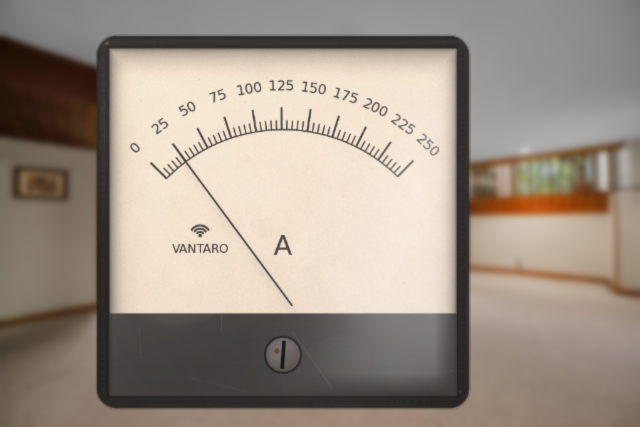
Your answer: 25A
